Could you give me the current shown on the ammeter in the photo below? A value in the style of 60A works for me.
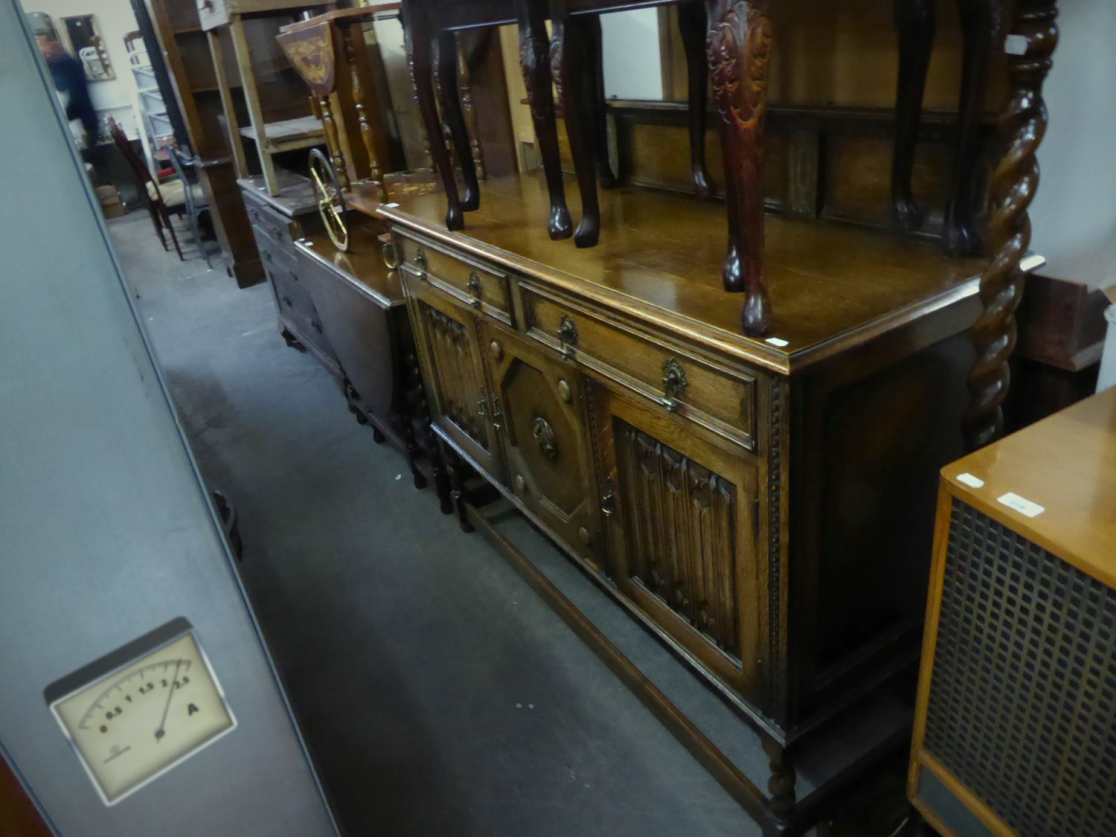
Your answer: 2.25A
